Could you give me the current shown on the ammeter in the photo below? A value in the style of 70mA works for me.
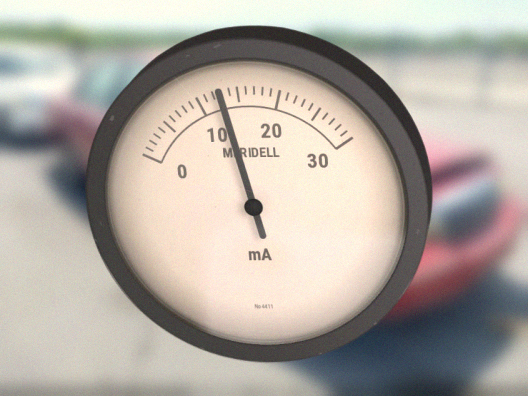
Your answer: 13mA
